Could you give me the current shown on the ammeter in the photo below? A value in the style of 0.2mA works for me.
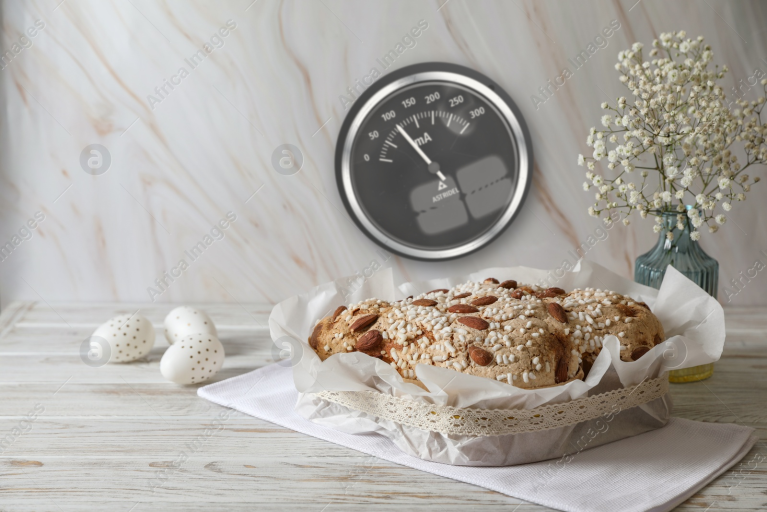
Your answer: 100mA
